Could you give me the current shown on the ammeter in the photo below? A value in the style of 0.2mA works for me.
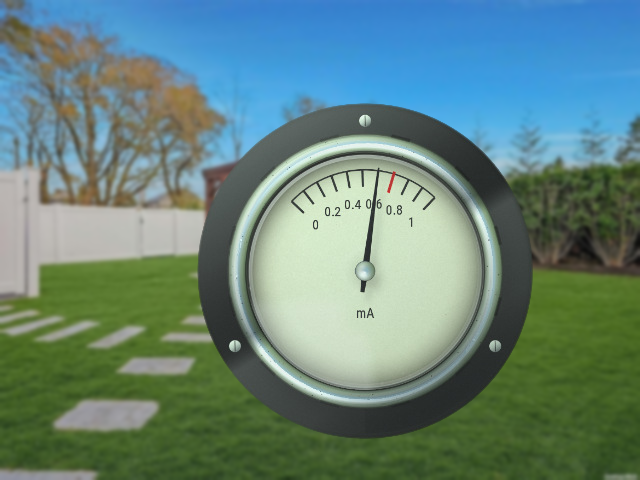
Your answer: 0.6mA
